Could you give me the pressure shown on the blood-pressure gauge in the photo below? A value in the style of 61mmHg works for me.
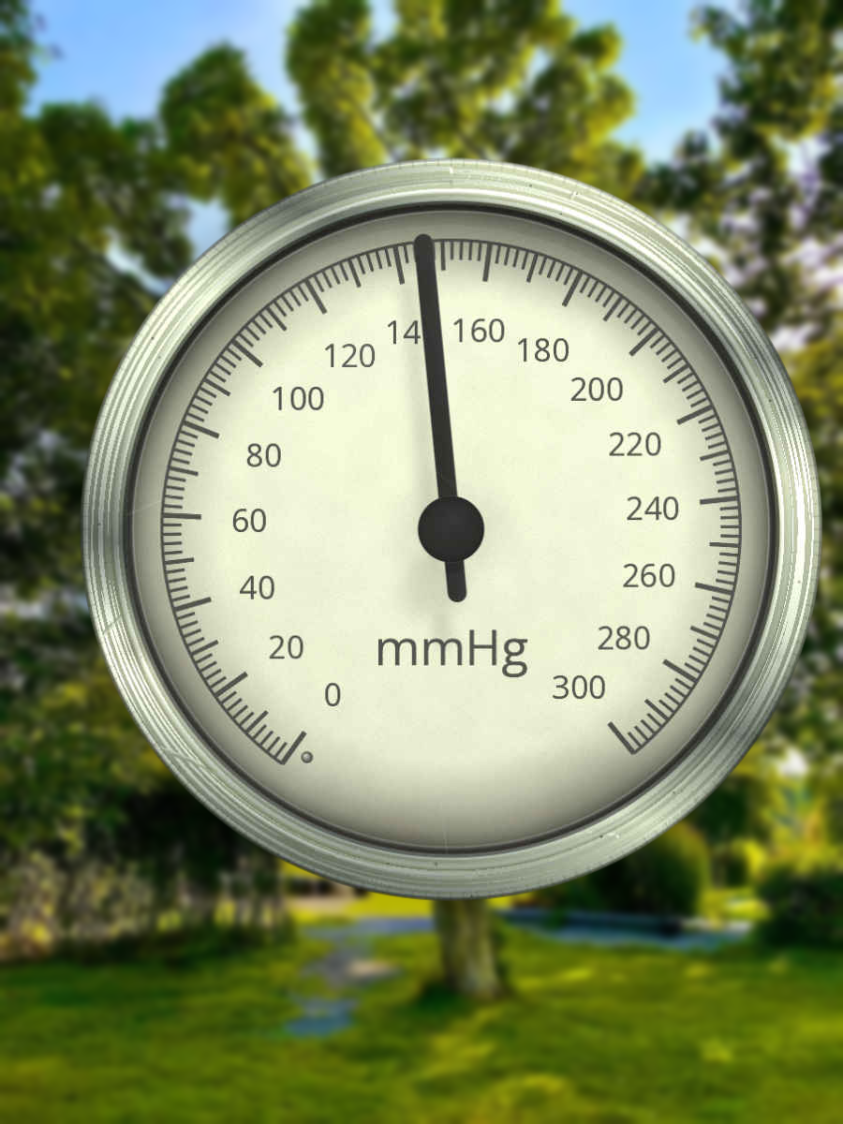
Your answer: 146mmHg
